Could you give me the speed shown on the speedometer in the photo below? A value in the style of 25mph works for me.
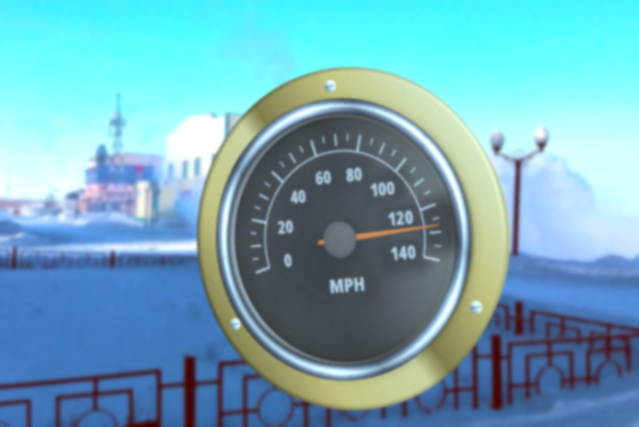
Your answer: 127.5mph
